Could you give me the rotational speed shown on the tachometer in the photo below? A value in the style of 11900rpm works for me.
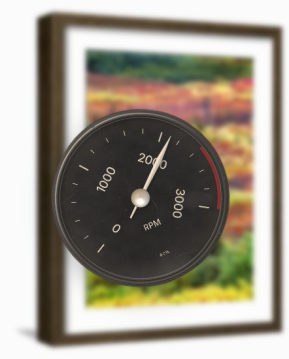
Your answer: 2100rpm
